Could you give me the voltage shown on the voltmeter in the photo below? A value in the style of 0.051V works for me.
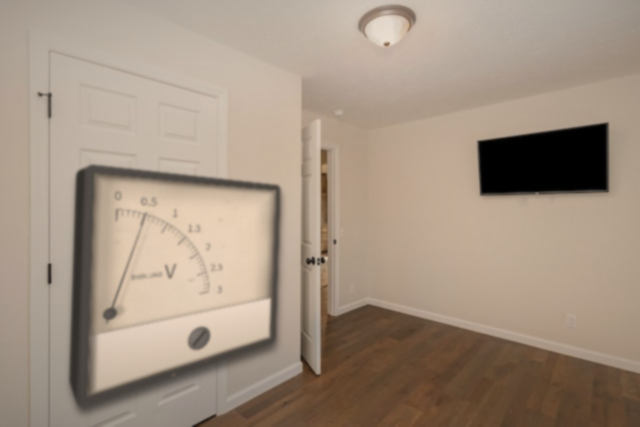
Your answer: 0.5V
